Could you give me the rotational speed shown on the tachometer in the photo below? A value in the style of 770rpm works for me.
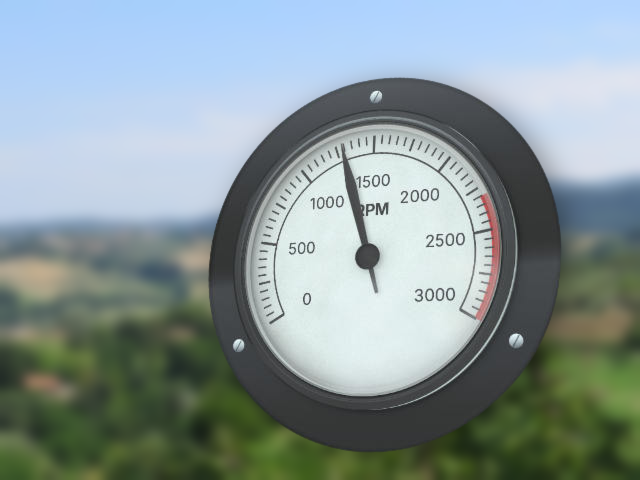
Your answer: 1300rpm
